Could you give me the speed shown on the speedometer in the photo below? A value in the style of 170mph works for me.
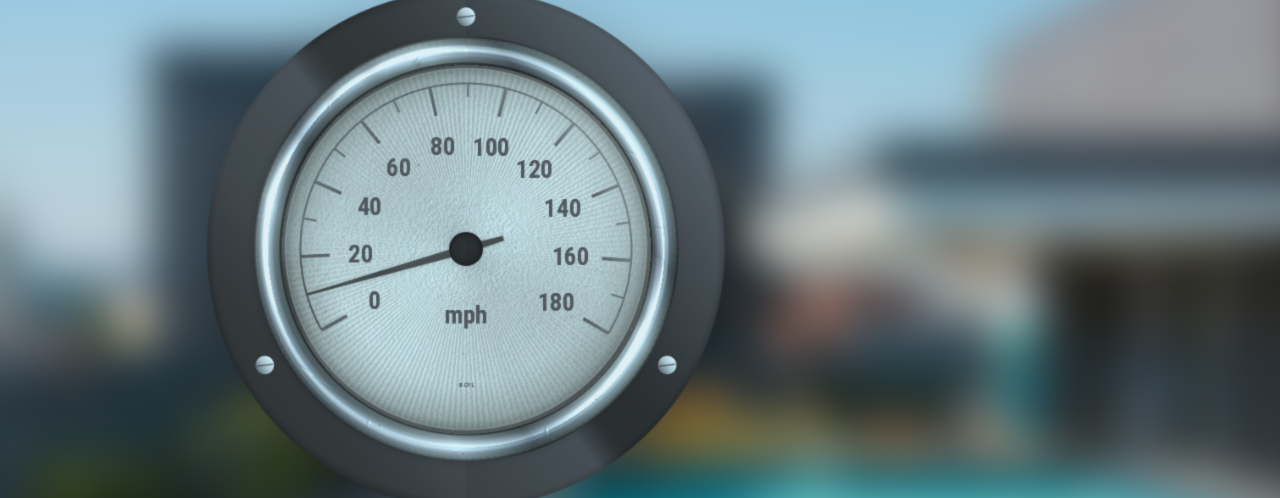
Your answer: 10mph
